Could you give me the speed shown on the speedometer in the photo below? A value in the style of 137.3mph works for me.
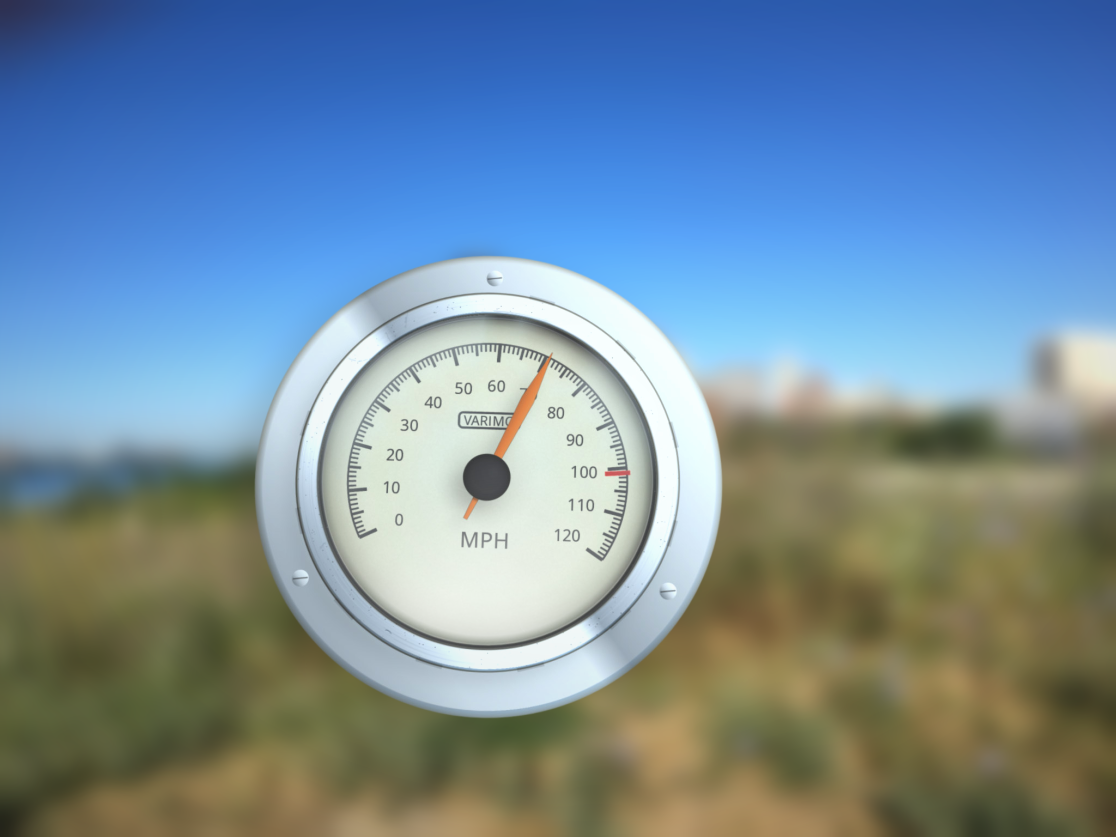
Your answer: 71mph
